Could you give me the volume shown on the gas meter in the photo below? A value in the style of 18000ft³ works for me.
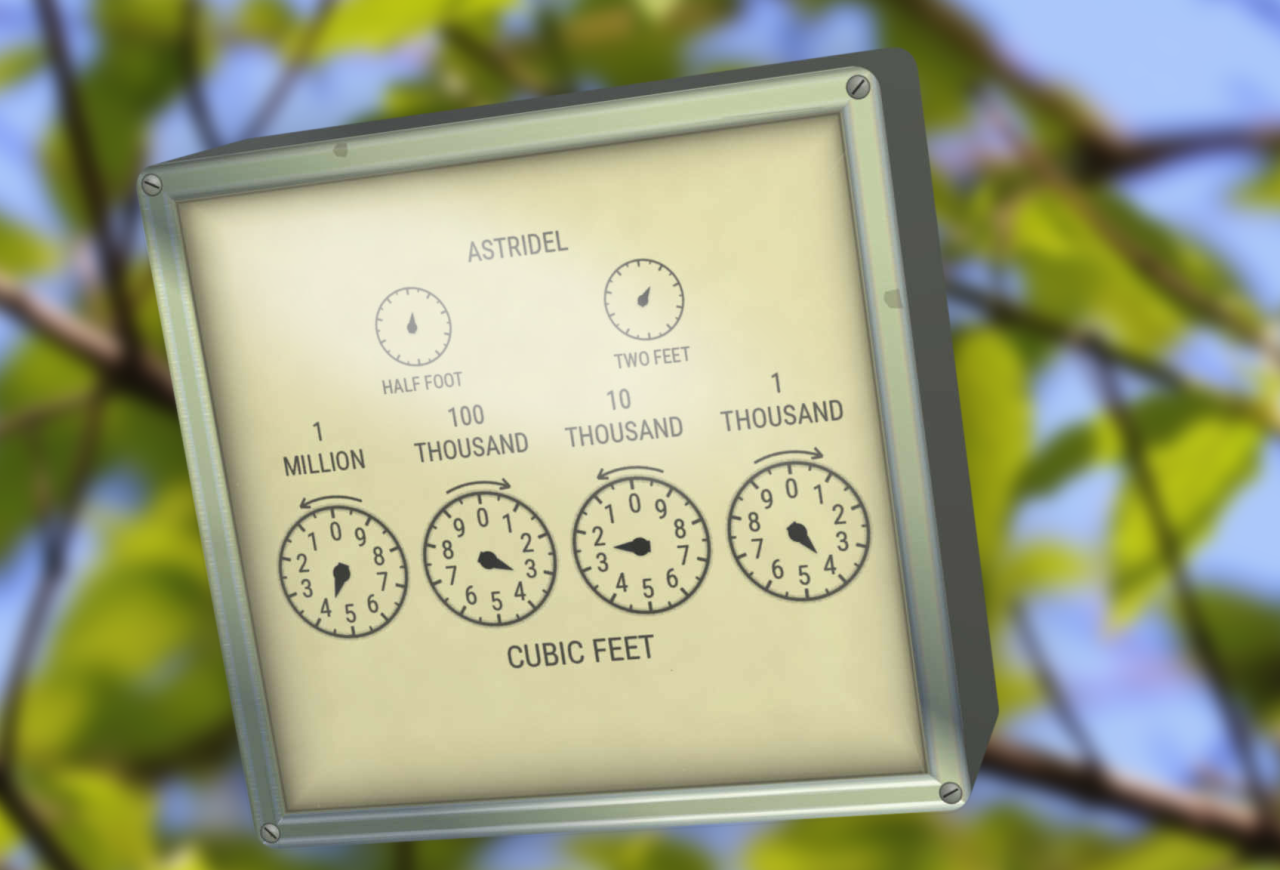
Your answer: 432400ft³
